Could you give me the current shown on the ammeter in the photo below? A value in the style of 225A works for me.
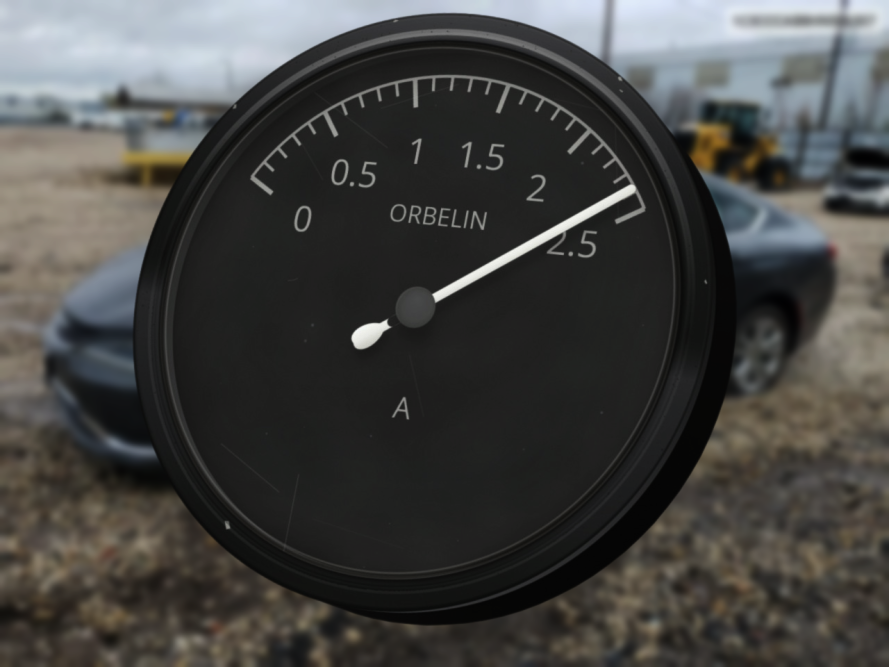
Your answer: 2.4A
